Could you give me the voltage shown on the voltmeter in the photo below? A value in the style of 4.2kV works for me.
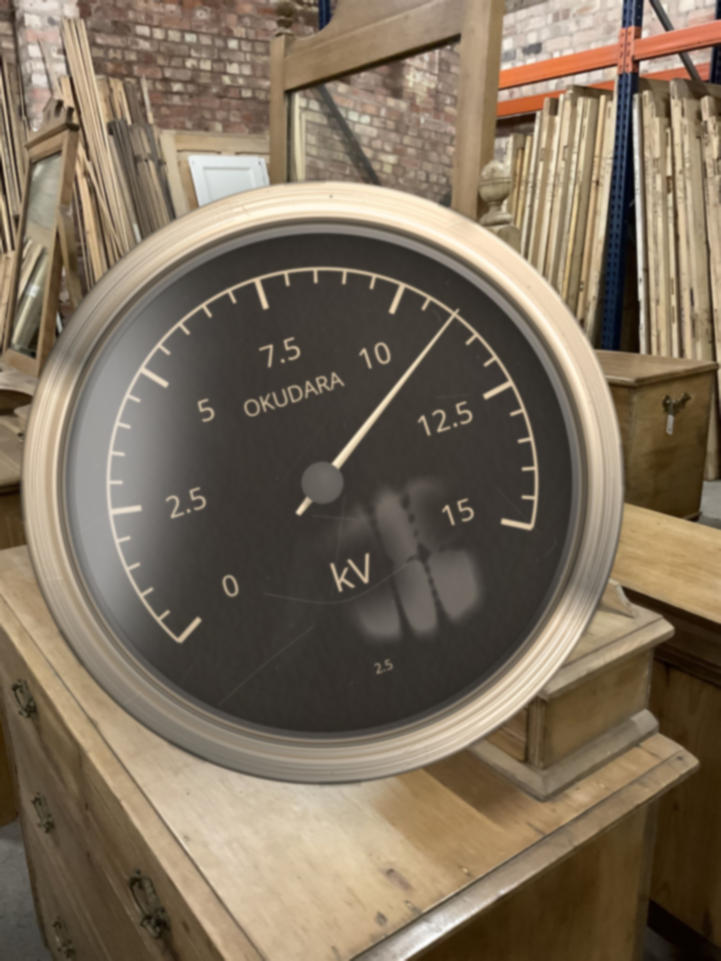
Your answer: 11kV
